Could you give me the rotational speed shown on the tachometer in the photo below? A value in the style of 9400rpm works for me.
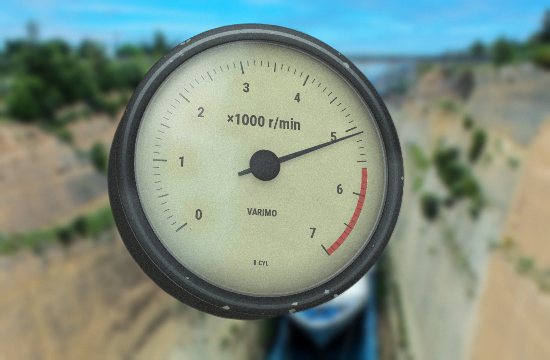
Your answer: 5100rpm
